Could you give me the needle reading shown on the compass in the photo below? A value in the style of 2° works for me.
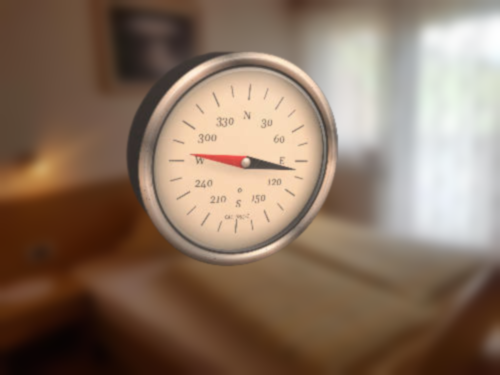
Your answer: 277.5°
